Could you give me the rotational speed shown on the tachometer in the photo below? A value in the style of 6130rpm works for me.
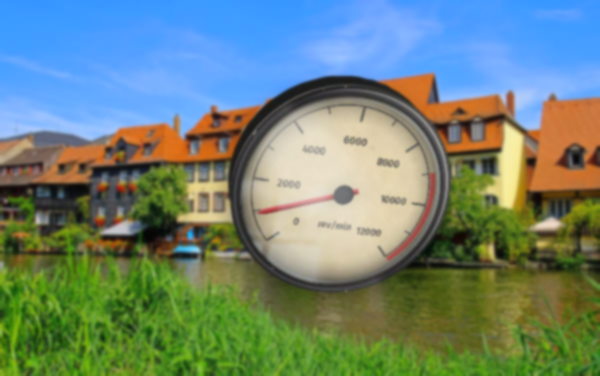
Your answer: 1000rpm
